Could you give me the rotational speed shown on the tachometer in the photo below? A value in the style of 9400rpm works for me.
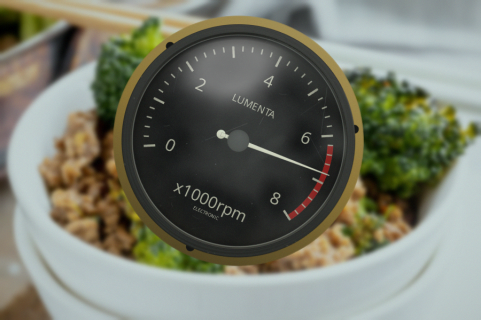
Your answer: 6800rpm
